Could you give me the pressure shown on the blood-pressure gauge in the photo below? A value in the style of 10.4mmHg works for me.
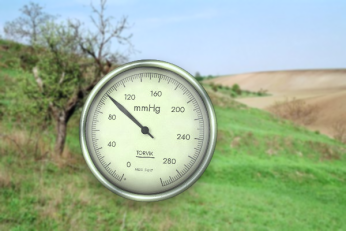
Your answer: 100mmHg
